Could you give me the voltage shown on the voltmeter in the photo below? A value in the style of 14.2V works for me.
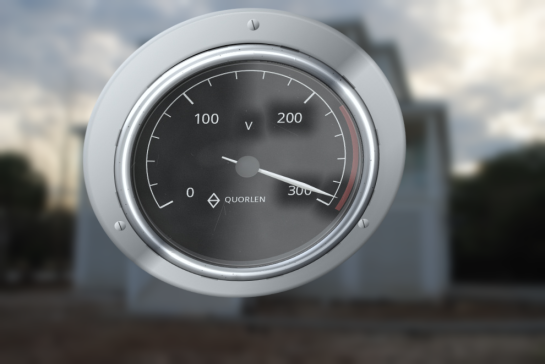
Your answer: 290V
